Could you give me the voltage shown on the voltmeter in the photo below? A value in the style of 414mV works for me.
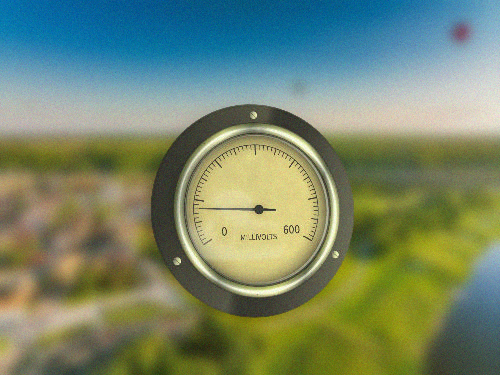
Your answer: 80mV
